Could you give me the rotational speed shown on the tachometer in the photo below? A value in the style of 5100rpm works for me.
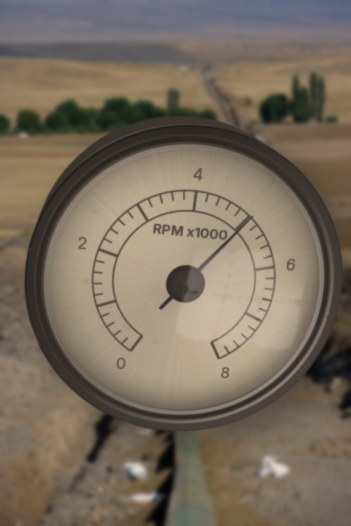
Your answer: 5000rpm
